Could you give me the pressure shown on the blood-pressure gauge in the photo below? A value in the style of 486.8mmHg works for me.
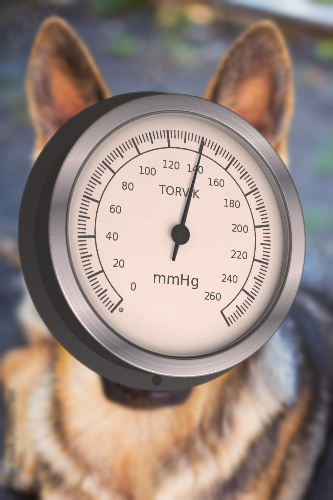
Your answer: 140mmHg
